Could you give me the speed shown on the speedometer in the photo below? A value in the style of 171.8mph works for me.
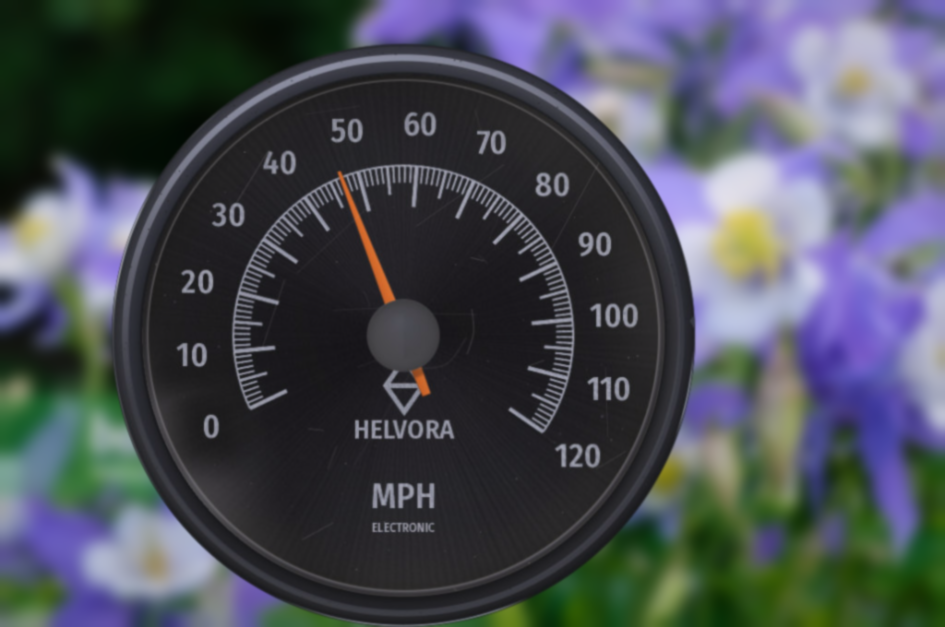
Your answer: 47mph
